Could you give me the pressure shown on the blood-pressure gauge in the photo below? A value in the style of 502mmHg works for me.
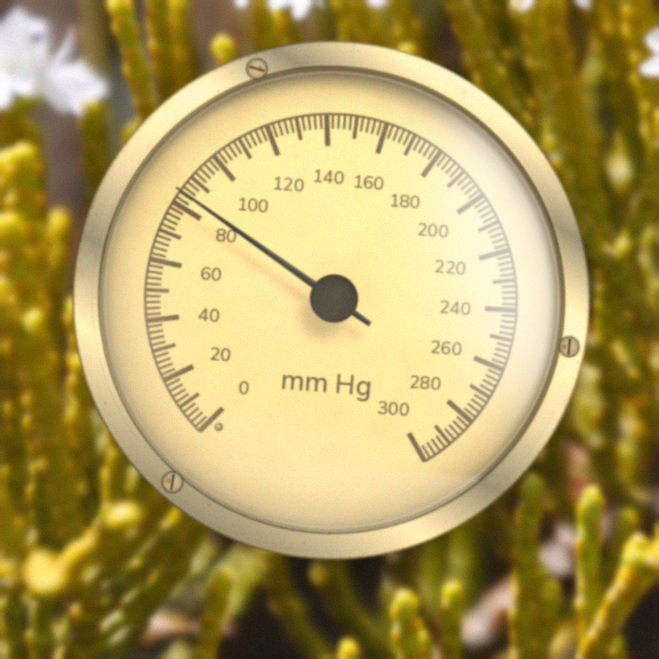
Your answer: 84mmHg
